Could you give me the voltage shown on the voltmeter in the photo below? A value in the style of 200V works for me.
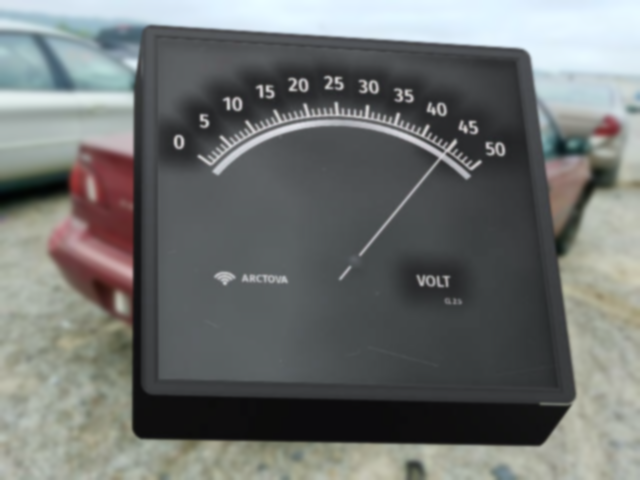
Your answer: 45V
